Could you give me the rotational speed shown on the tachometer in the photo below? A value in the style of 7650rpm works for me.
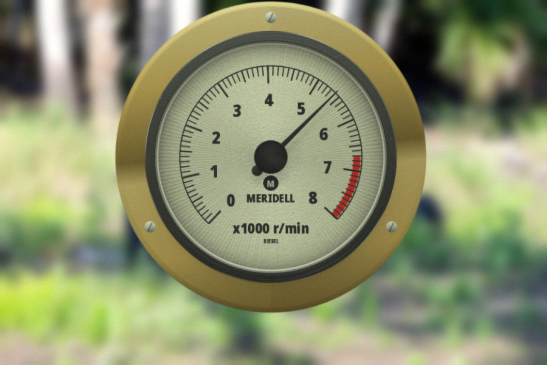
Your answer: 5400rpm
